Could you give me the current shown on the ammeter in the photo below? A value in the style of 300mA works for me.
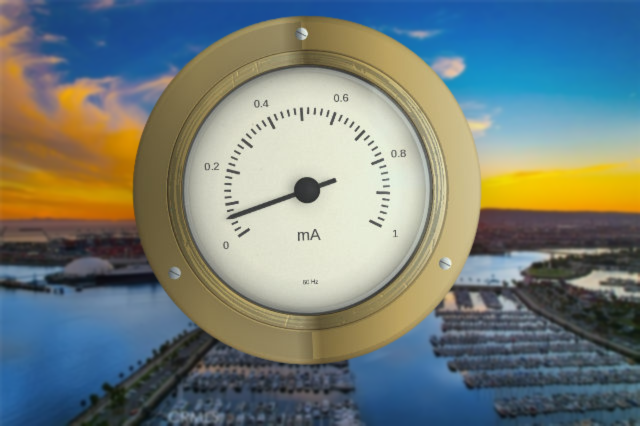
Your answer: 0.06mA
